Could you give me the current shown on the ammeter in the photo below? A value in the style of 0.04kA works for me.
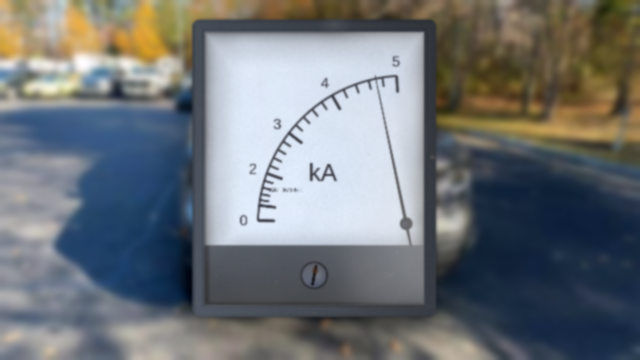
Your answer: 4.7kA
